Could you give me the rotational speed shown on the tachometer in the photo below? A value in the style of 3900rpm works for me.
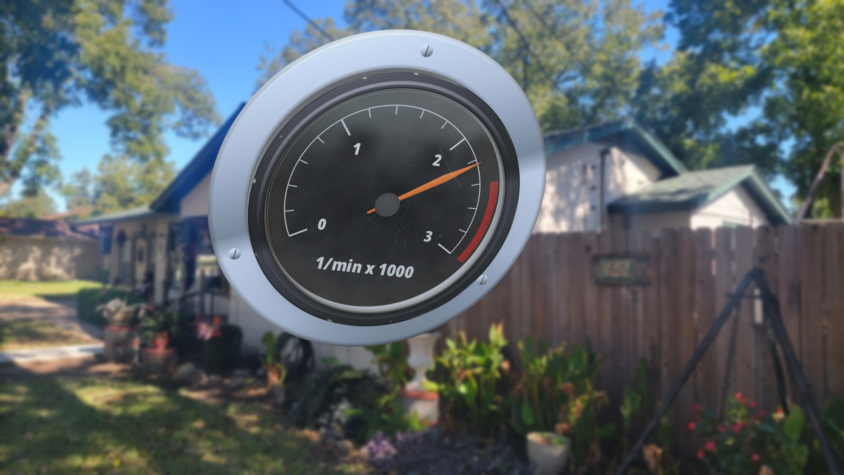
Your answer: 2200rpm
